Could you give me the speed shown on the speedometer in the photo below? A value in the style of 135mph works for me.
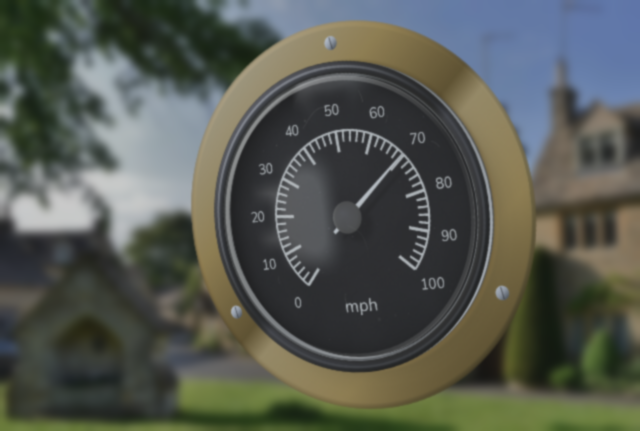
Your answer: 70mph
